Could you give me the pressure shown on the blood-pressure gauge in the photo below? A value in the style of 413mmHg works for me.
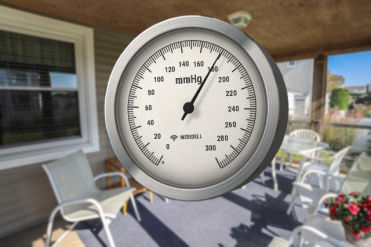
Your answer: 180mmHg
